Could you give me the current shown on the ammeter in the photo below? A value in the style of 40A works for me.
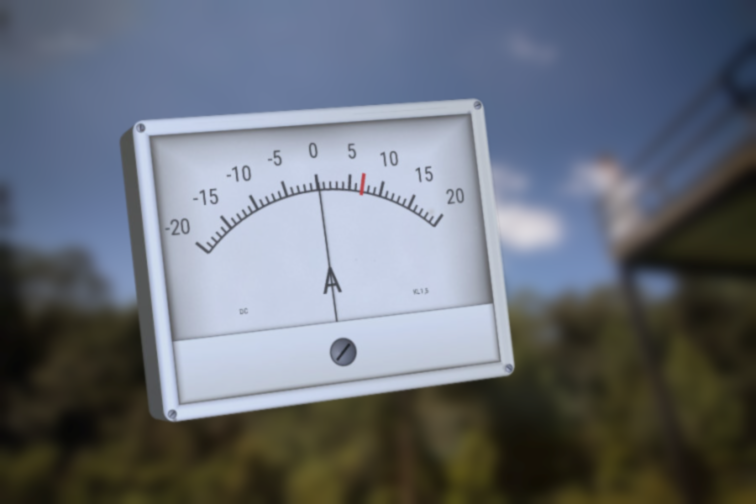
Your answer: 0A
